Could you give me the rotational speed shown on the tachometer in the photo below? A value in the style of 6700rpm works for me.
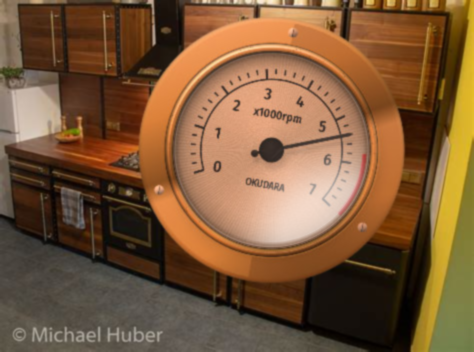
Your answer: 5400rpm
